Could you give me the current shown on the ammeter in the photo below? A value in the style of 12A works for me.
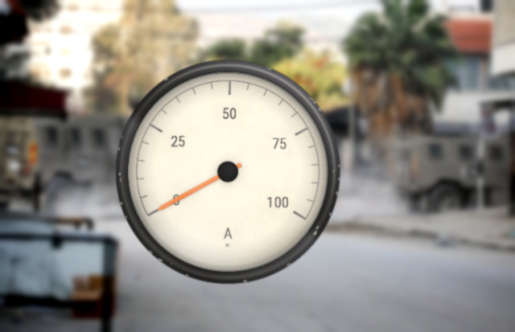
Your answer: 0A
